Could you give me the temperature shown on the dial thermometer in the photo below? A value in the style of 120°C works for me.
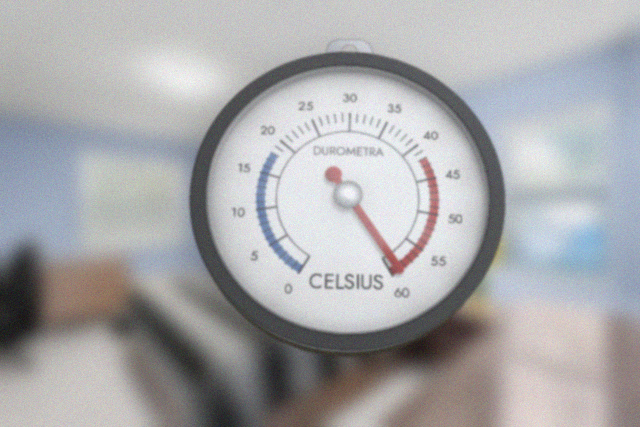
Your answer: 59°C
